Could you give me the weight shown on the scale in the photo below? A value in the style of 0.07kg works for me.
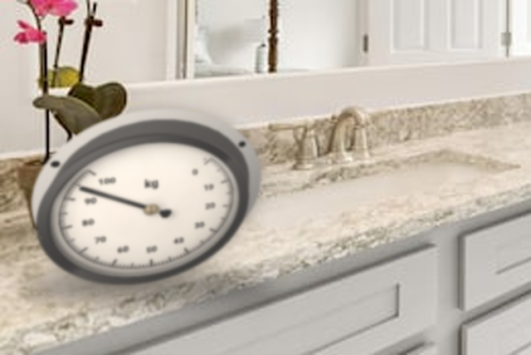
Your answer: 95kg
